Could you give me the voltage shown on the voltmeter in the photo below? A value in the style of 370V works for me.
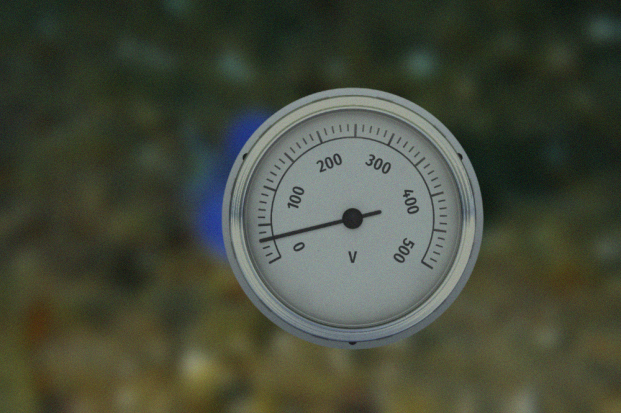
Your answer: 30V
